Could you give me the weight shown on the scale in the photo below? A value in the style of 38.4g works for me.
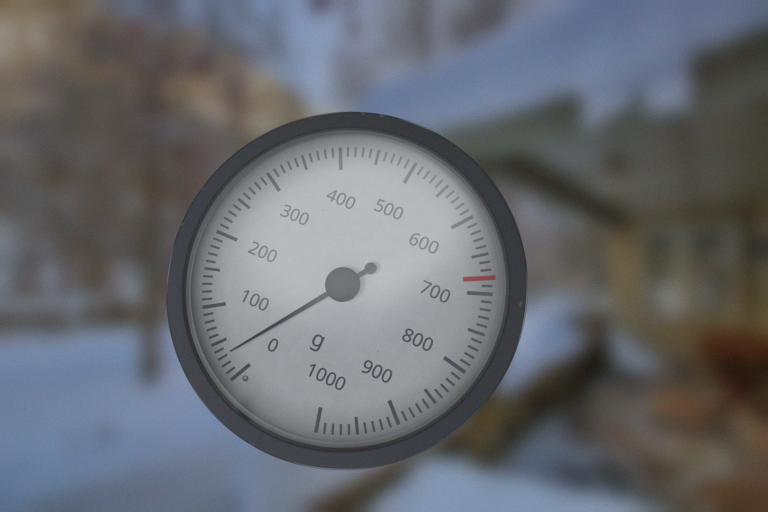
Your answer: 30g
